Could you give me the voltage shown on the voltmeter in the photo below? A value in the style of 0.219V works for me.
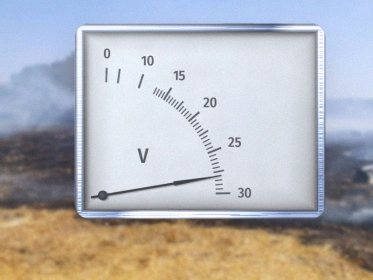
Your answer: 28V
